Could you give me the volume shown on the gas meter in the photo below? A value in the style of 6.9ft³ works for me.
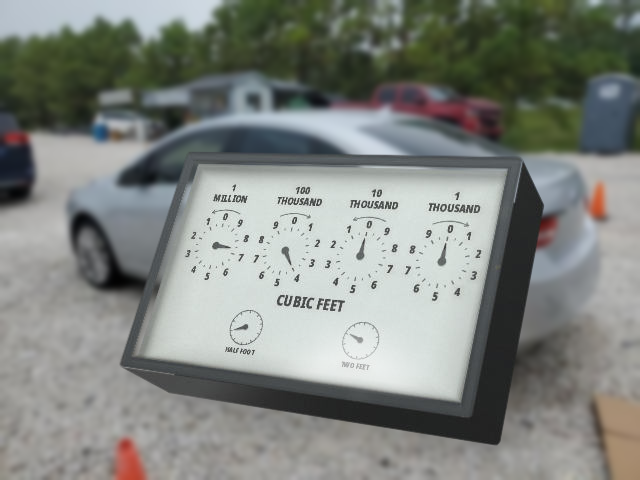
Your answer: 740000ft³
